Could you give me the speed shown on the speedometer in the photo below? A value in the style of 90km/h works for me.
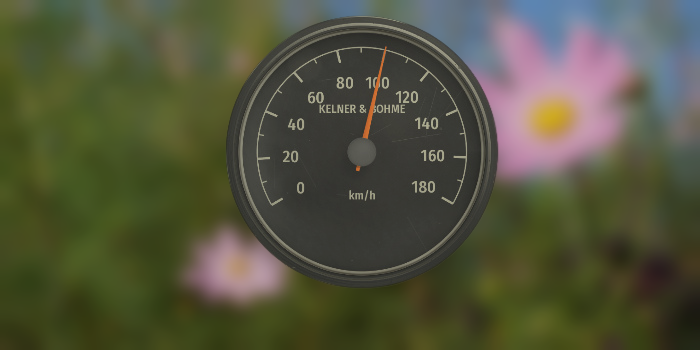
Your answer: 100km/h
